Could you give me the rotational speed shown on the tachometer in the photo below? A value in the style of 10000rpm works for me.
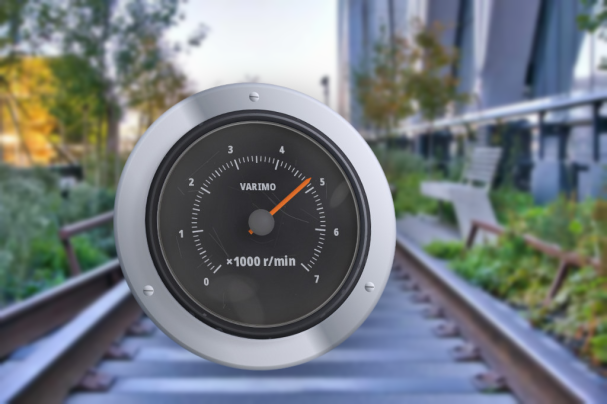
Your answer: 4800rpm
